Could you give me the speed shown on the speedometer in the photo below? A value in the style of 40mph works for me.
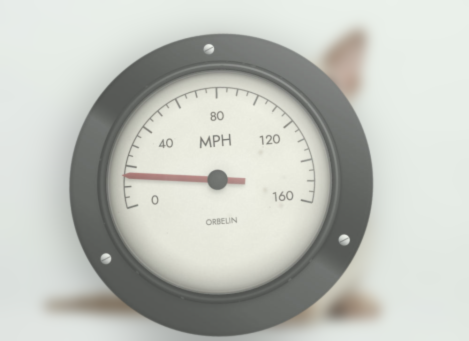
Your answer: 15mph
